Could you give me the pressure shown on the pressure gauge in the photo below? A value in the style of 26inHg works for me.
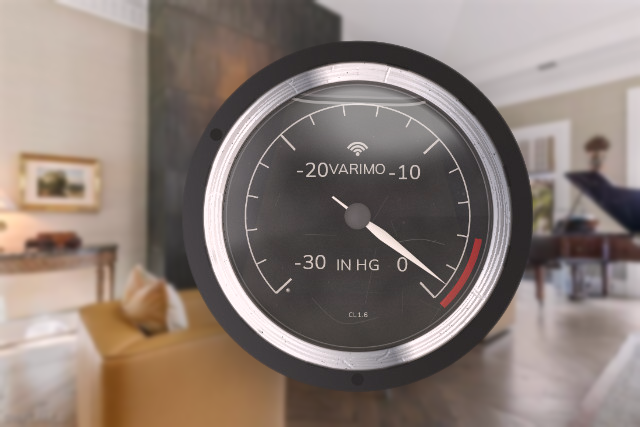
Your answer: -1inHg
